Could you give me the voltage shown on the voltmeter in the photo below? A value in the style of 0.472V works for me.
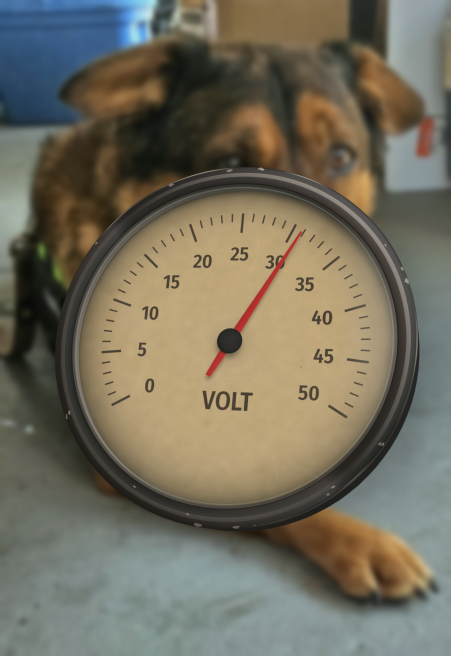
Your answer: 31V
